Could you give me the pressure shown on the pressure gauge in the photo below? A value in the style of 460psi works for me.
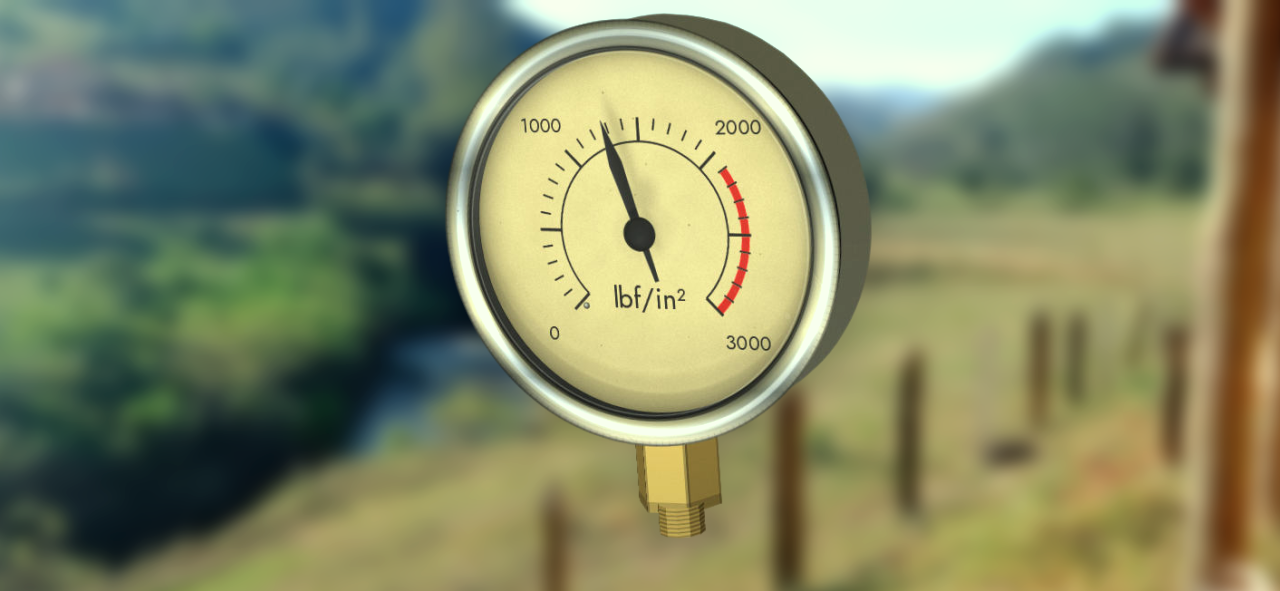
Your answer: 1300psi
